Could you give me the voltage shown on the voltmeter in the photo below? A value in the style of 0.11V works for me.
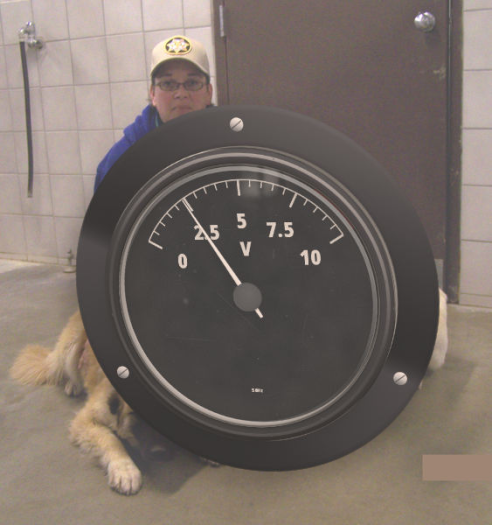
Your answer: 2.5V
